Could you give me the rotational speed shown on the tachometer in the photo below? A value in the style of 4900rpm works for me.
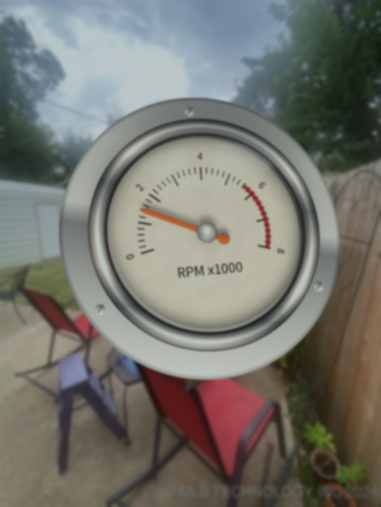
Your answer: 1400rpm
